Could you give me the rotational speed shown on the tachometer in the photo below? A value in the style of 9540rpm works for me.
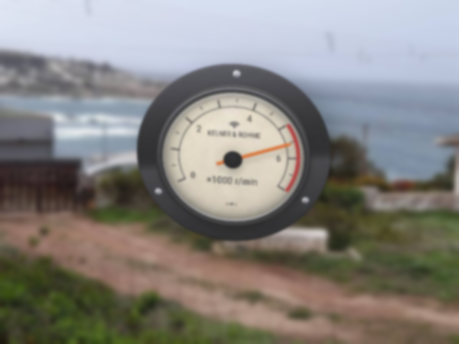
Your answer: 5500rpm
